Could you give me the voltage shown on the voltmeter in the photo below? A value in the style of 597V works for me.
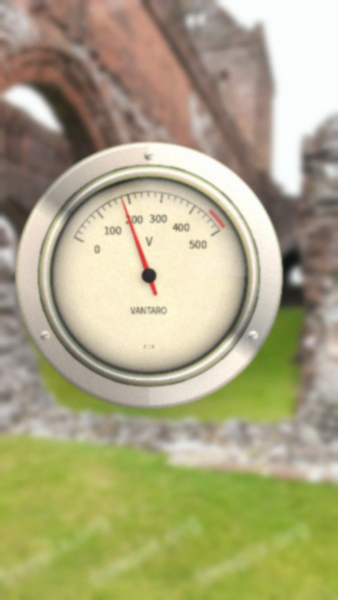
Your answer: 180V
